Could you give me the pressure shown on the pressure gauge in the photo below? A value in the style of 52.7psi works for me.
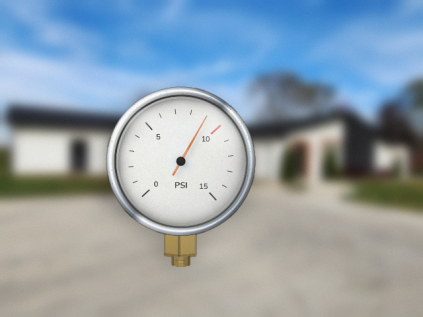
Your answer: 9psi
